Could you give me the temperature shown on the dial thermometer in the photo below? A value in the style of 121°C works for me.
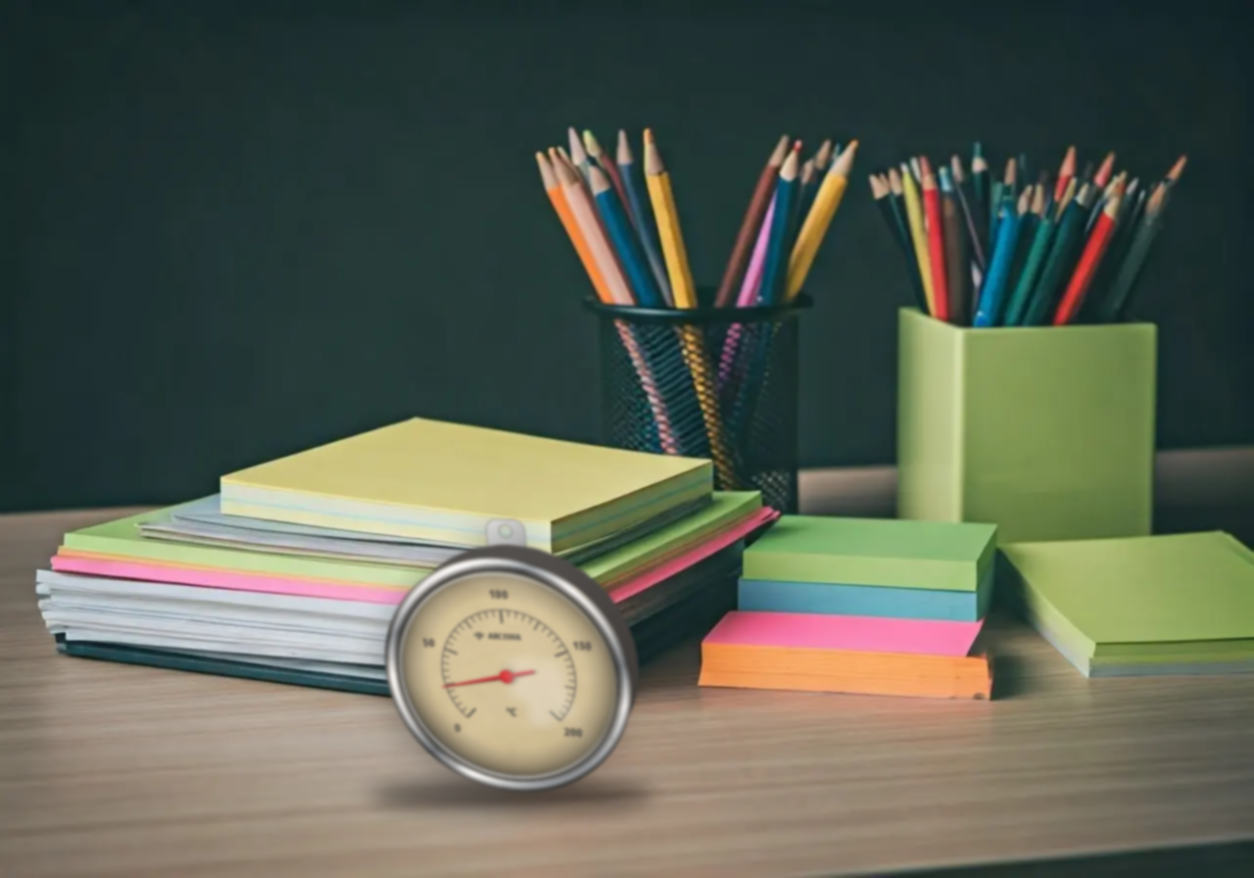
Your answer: 25°C
